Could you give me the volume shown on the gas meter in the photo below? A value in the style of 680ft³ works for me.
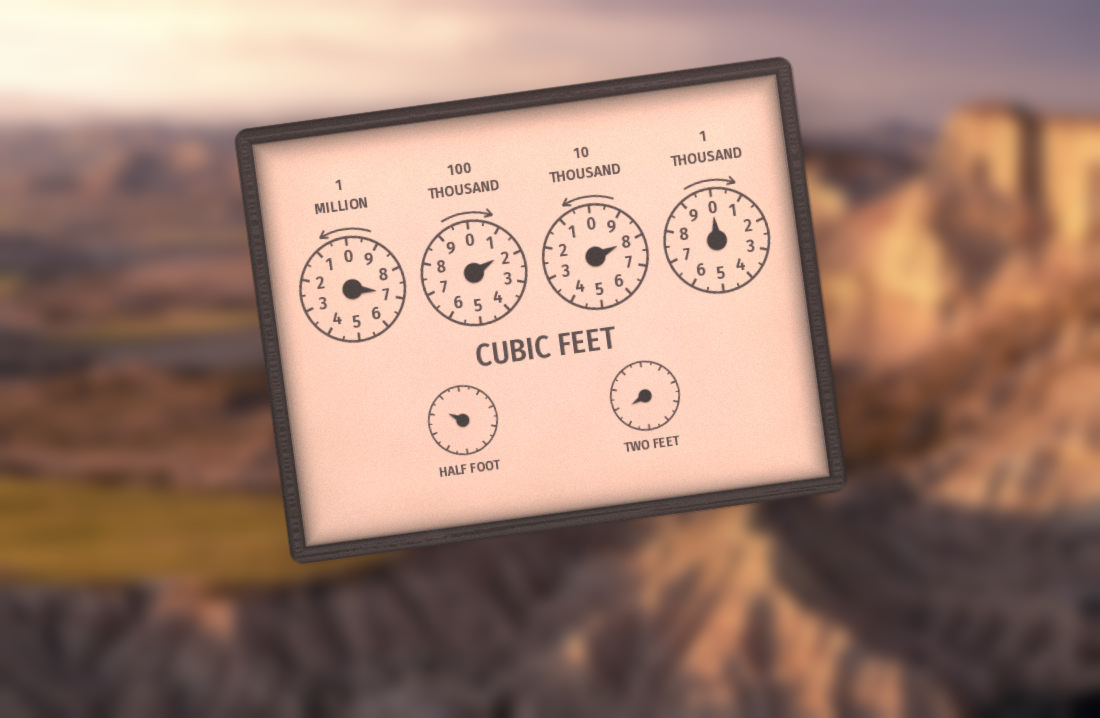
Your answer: 718000ft³
